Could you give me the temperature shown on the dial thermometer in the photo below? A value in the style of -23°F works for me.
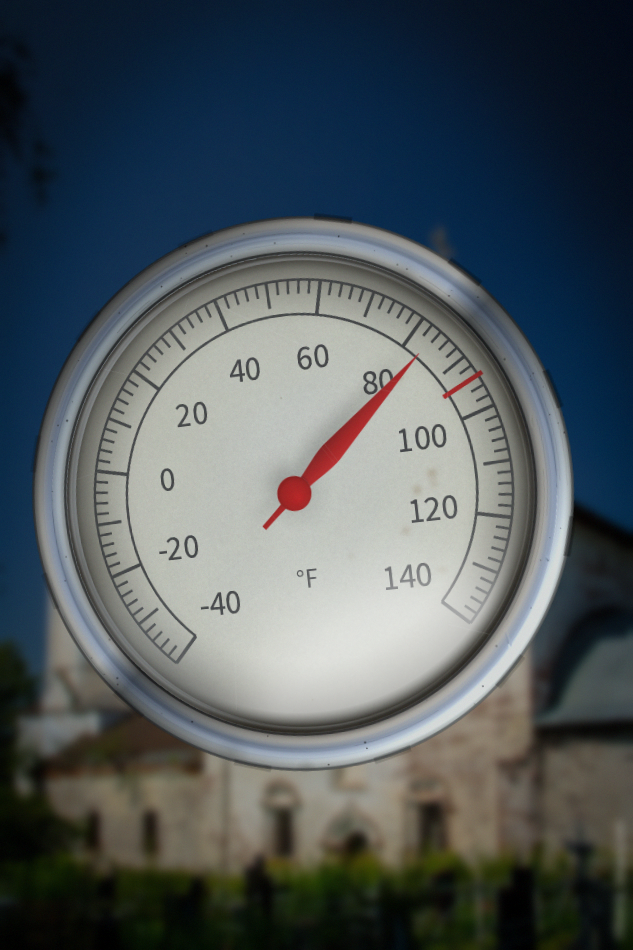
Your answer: 84°F
